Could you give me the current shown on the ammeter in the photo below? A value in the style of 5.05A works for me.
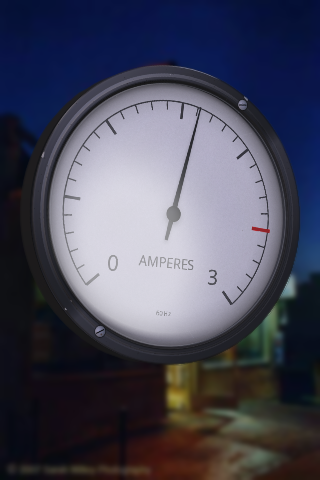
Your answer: 1.6A
